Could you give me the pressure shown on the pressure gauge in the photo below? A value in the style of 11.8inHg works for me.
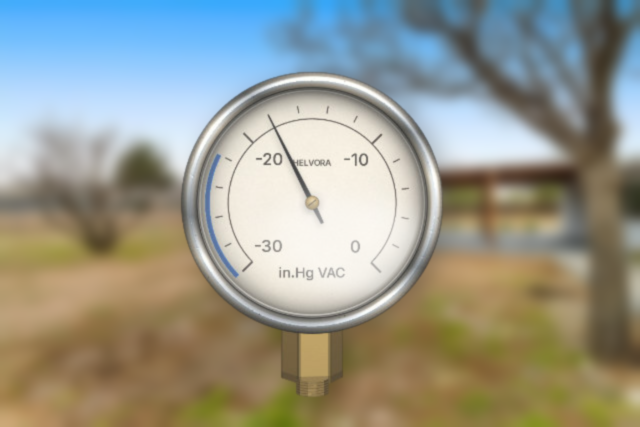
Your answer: -18inHg
